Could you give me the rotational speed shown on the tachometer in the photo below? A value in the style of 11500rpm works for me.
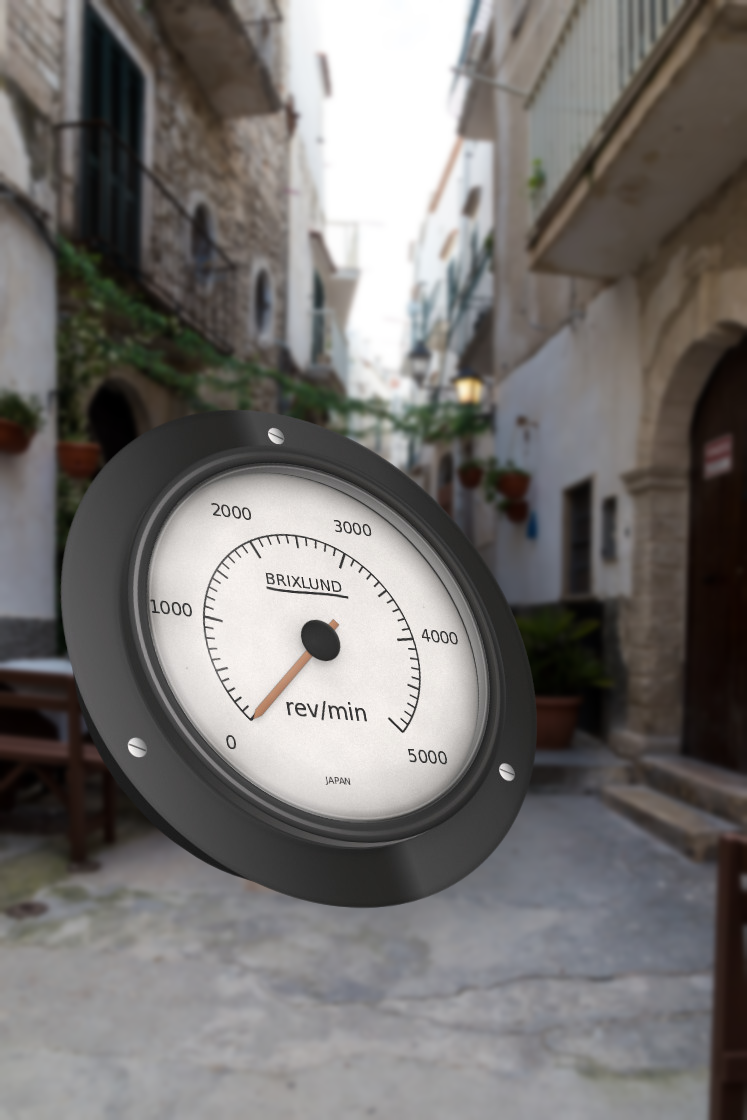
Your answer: 0rpm
